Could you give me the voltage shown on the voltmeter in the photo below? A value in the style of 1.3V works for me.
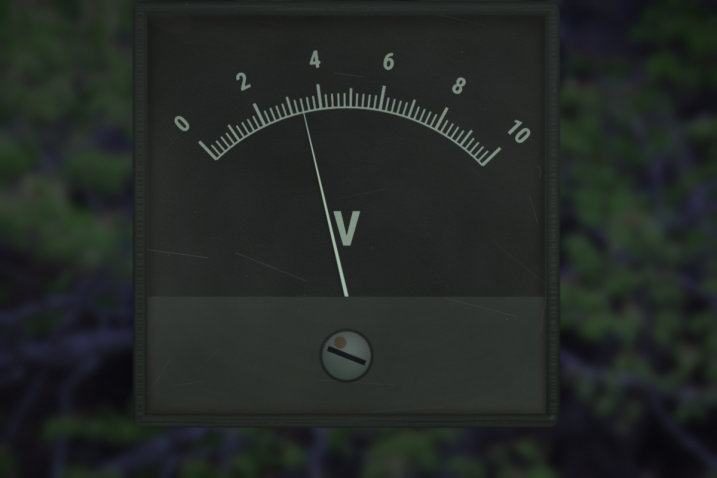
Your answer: 3.4V
